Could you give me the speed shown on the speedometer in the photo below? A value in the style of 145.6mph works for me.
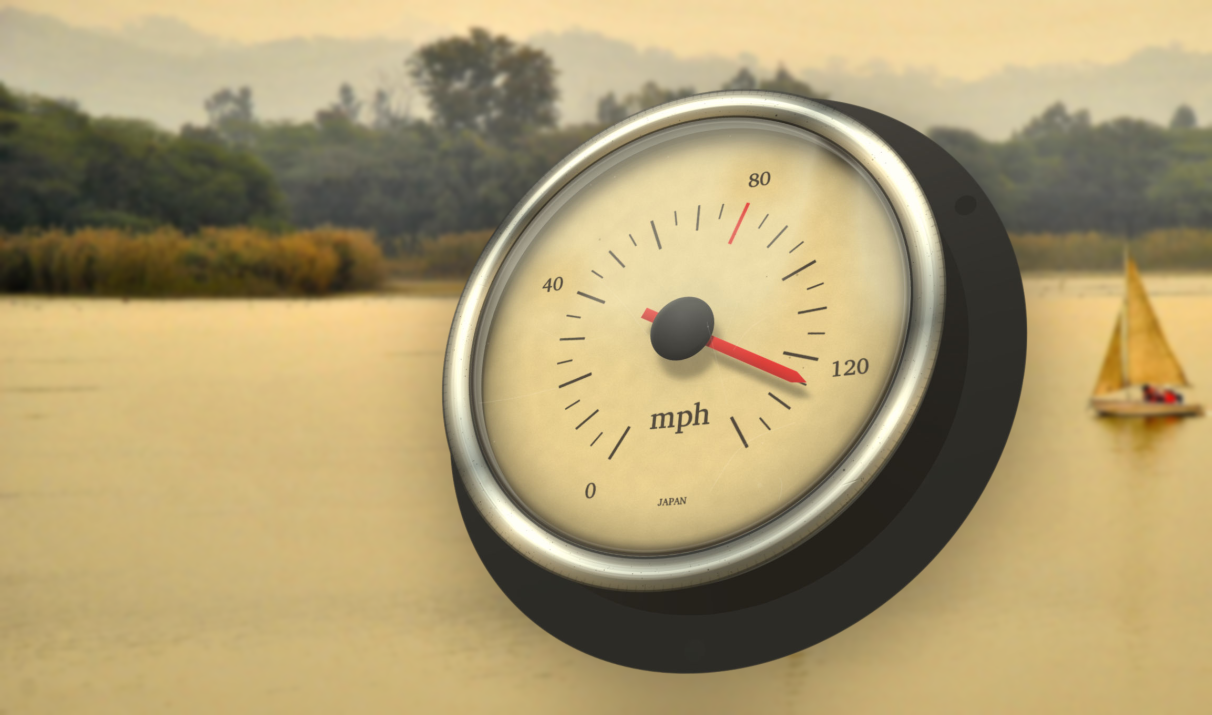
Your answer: 125mph
